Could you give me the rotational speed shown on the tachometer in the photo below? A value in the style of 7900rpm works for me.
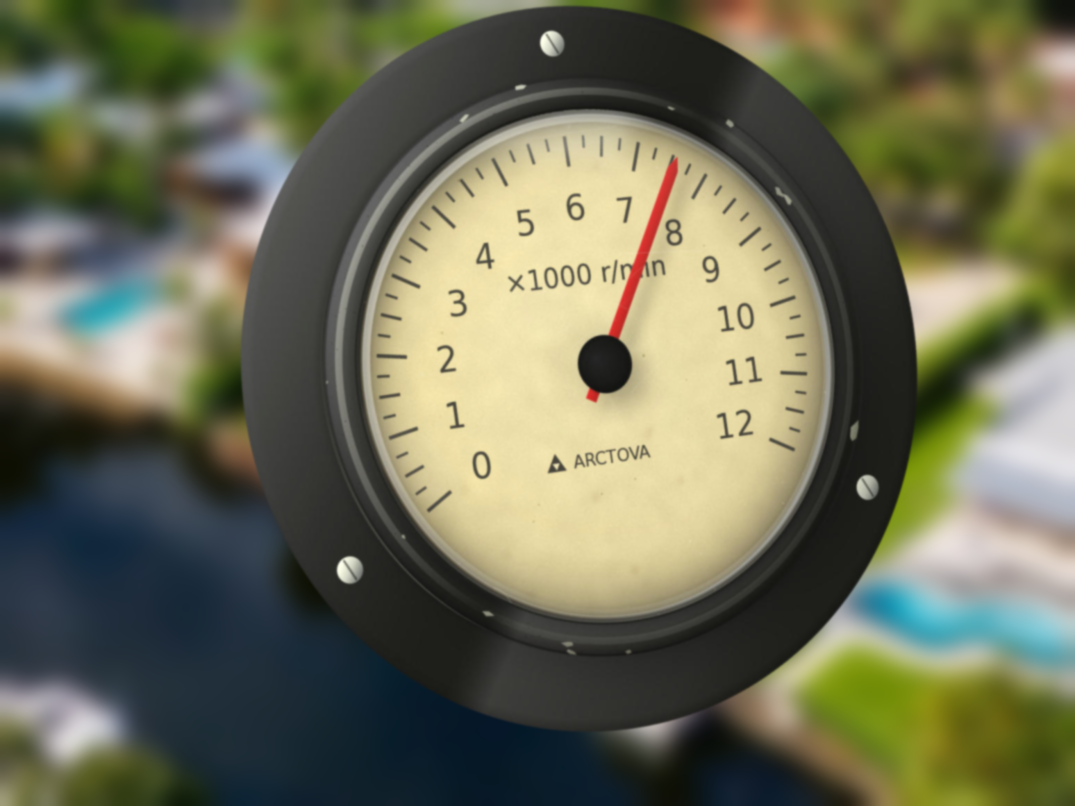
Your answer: 7500rpm
